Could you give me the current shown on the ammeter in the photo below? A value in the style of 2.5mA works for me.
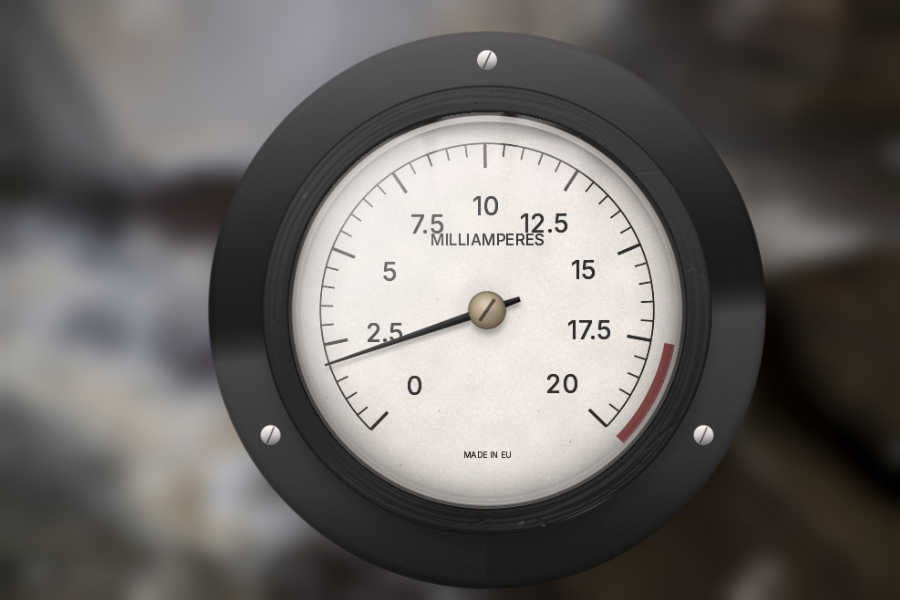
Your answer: 2mA
